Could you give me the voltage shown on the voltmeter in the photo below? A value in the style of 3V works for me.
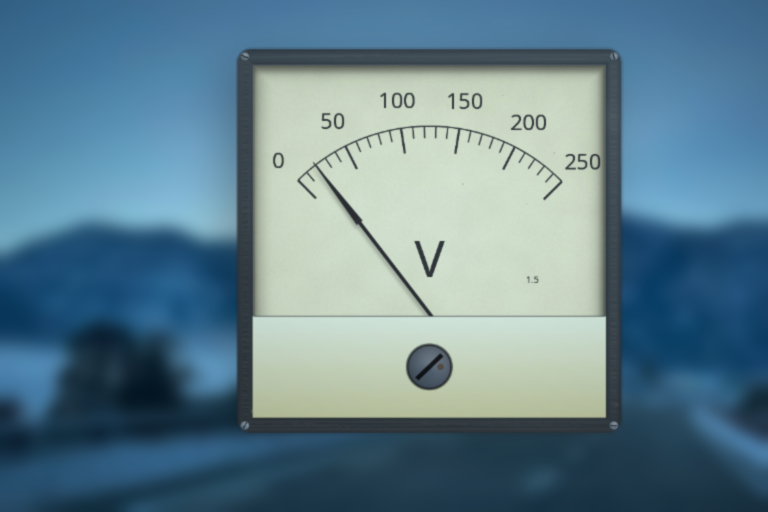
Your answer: 20V
